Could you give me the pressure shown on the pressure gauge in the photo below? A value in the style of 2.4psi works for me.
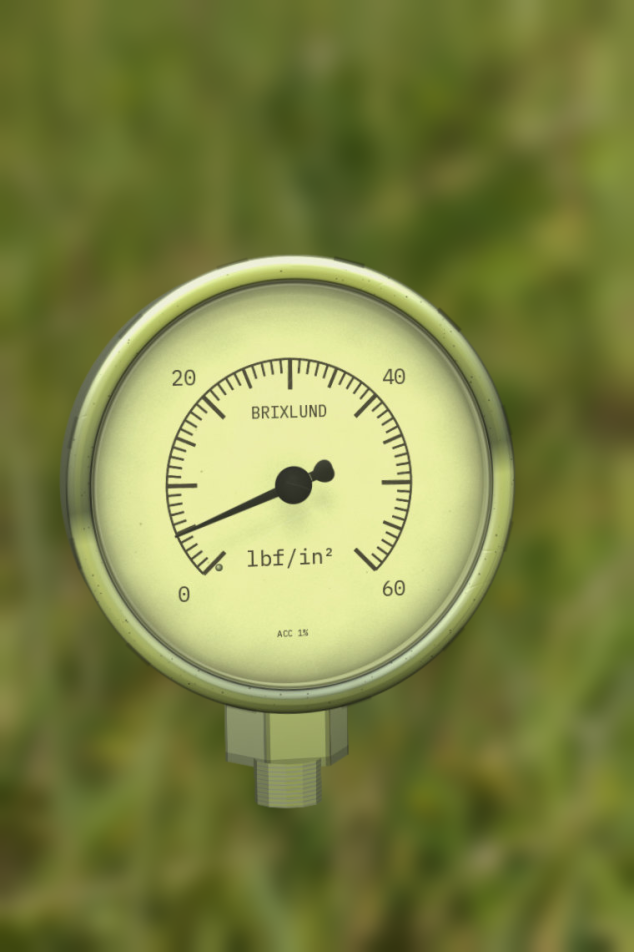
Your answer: 5psi
